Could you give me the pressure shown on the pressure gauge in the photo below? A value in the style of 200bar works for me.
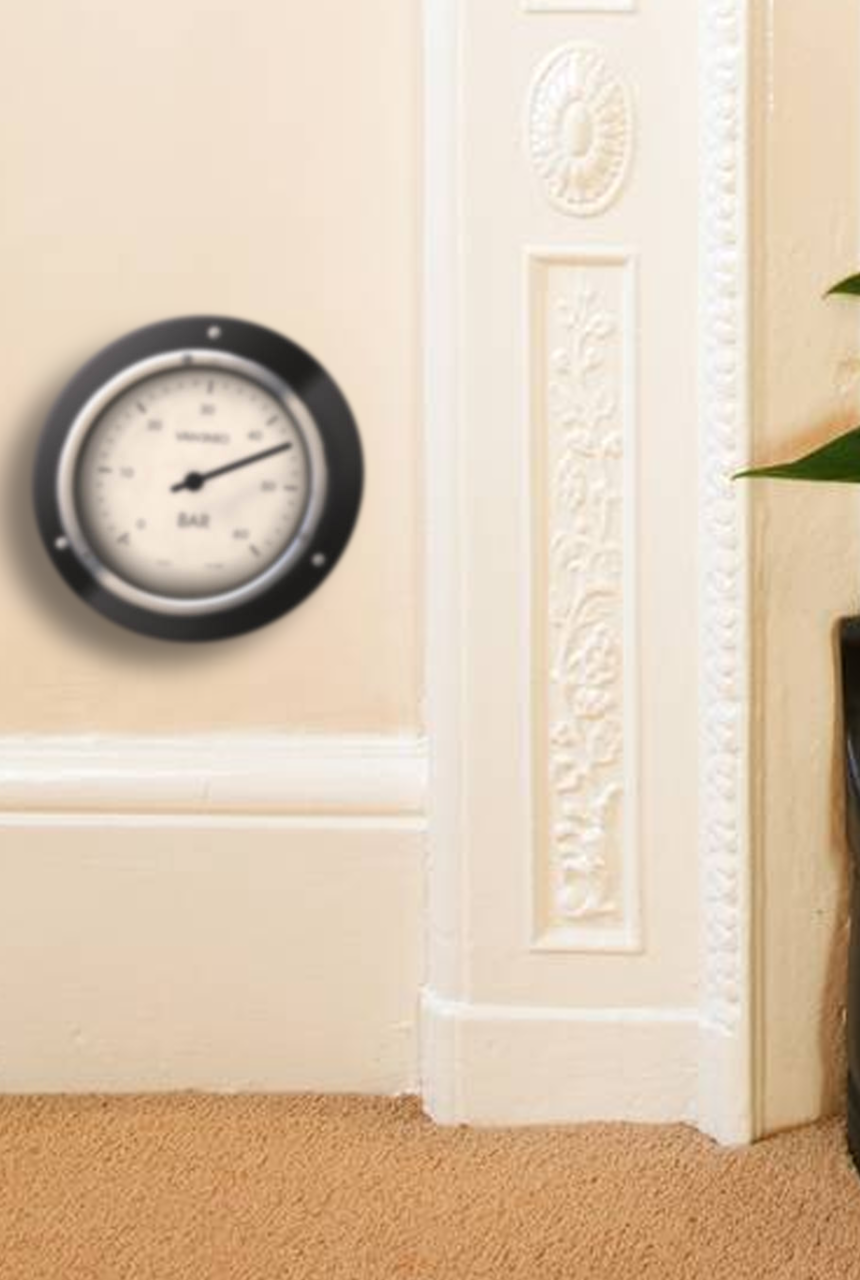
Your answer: 44bar
